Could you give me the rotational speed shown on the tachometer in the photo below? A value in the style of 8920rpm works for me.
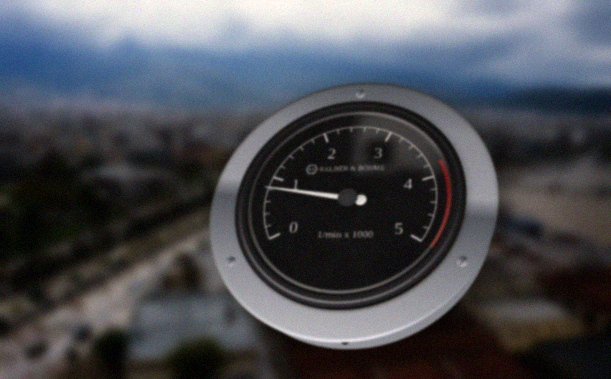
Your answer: 800rpm
